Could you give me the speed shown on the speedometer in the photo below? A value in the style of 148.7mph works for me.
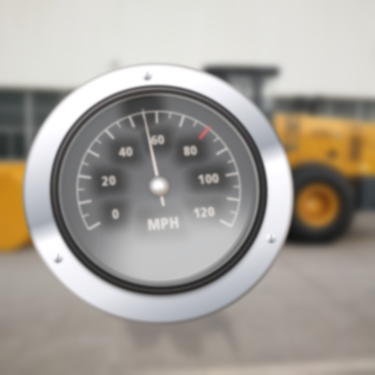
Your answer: 55mph
